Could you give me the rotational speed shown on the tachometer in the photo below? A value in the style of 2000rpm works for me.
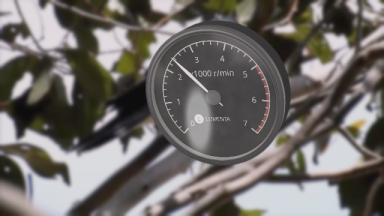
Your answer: 2400rpm
